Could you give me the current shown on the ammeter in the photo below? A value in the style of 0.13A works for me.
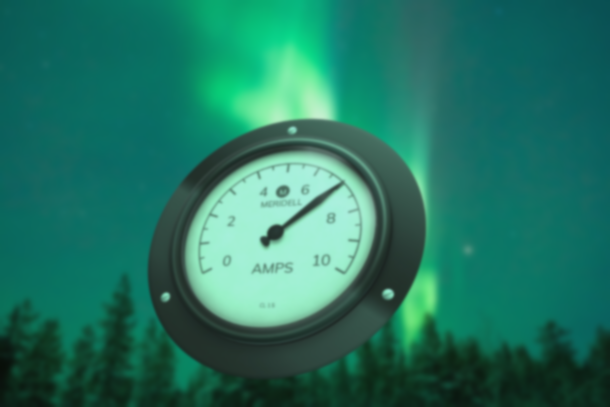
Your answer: 7A
